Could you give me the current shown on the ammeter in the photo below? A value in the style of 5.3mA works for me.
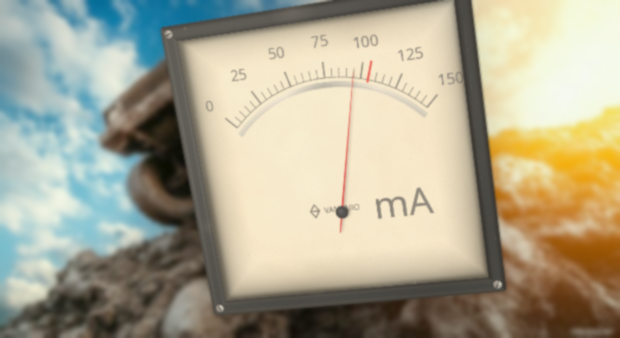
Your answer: 95mA
